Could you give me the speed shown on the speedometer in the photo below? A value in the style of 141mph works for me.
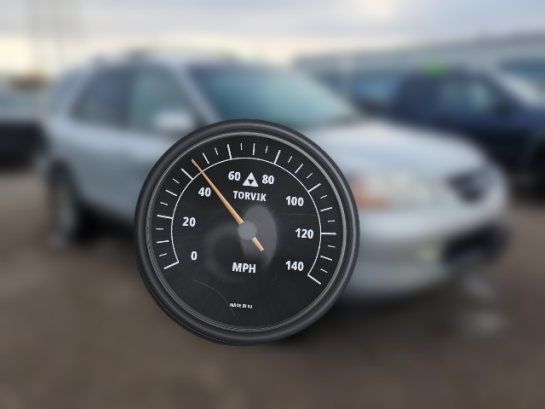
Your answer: 45mph
